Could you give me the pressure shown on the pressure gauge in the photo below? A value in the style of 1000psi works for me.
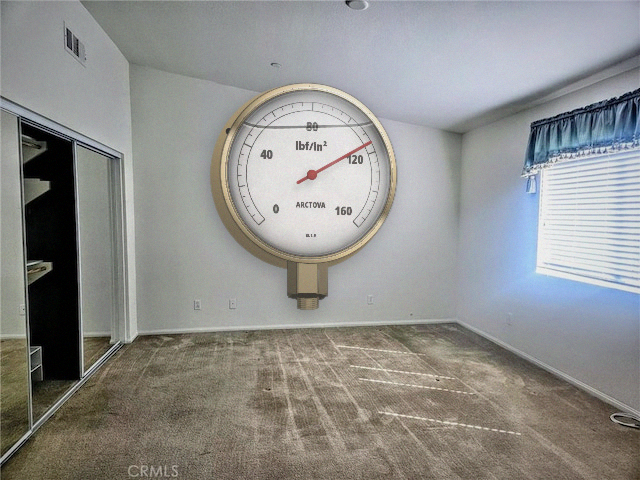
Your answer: 115psi
